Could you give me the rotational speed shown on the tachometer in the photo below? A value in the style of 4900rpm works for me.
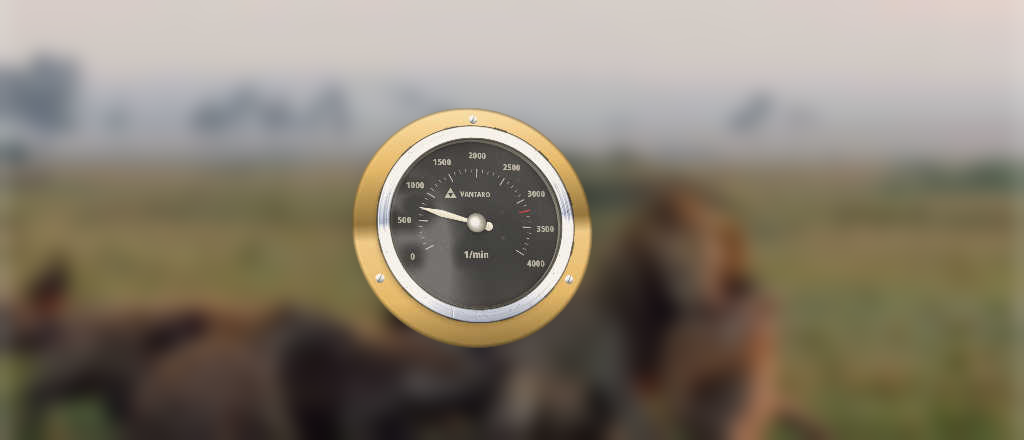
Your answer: 700rpm
